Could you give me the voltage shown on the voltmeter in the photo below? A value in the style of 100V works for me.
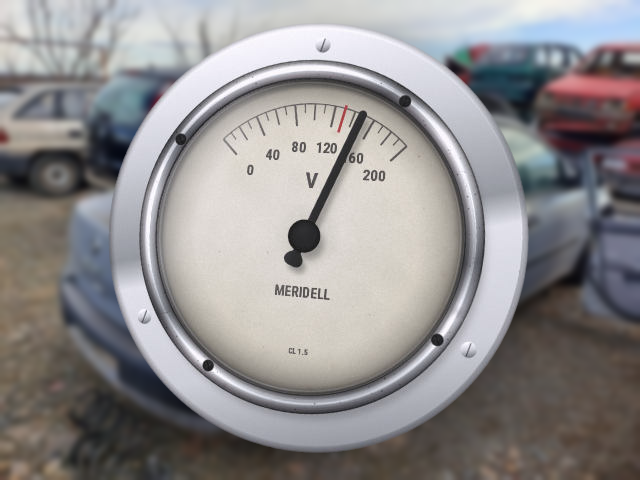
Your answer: 150V
